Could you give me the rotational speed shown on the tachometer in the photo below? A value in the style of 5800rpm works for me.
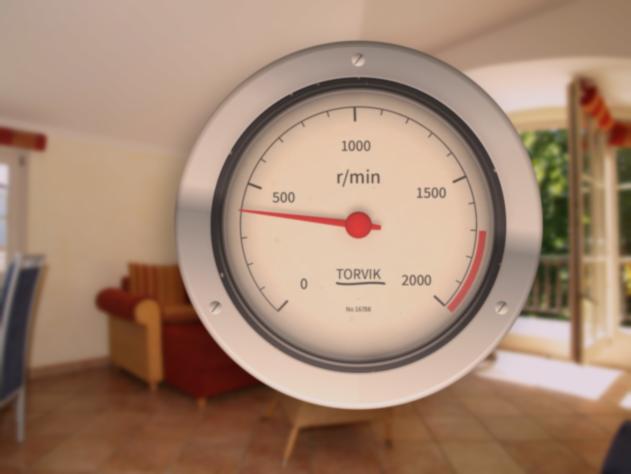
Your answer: 400rpm
